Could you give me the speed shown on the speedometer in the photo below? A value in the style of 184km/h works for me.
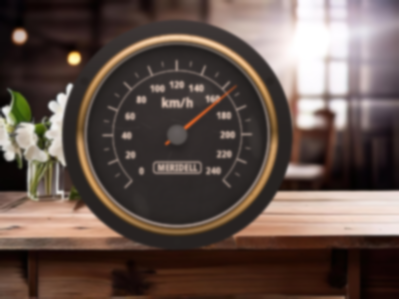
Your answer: 165km/h
